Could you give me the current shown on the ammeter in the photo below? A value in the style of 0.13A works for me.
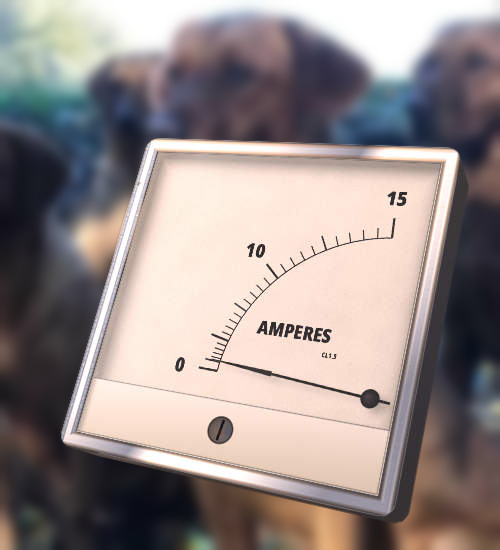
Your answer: 2.5A
